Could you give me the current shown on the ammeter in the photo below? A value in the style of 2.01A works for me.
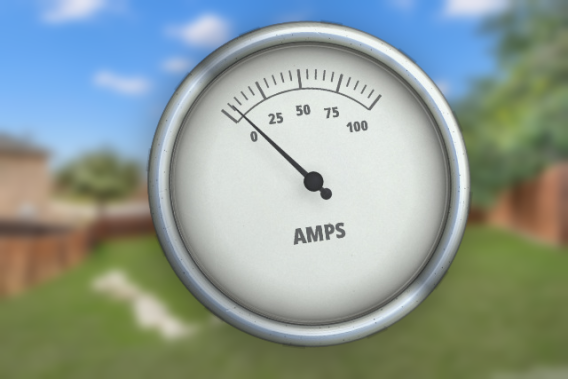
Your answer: 5A
